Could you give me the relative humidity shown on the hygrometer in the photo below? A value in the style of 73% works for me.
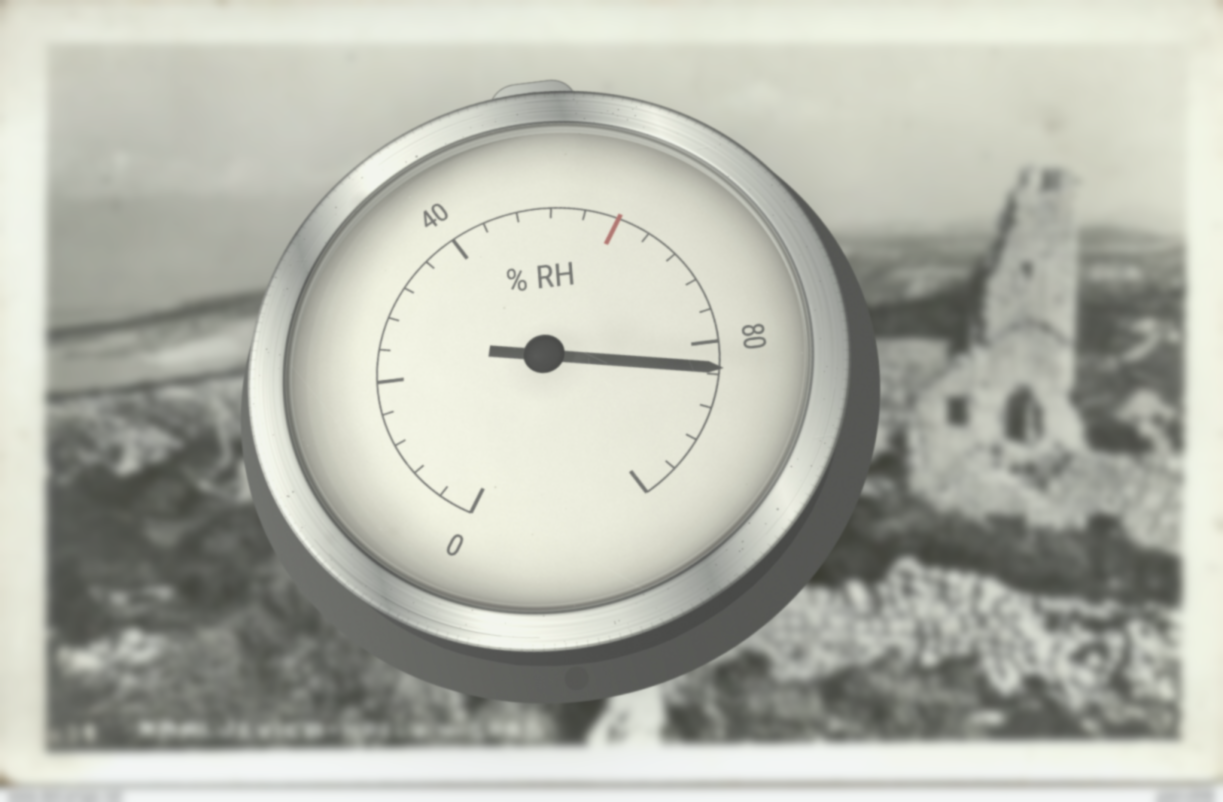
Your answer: 84%
